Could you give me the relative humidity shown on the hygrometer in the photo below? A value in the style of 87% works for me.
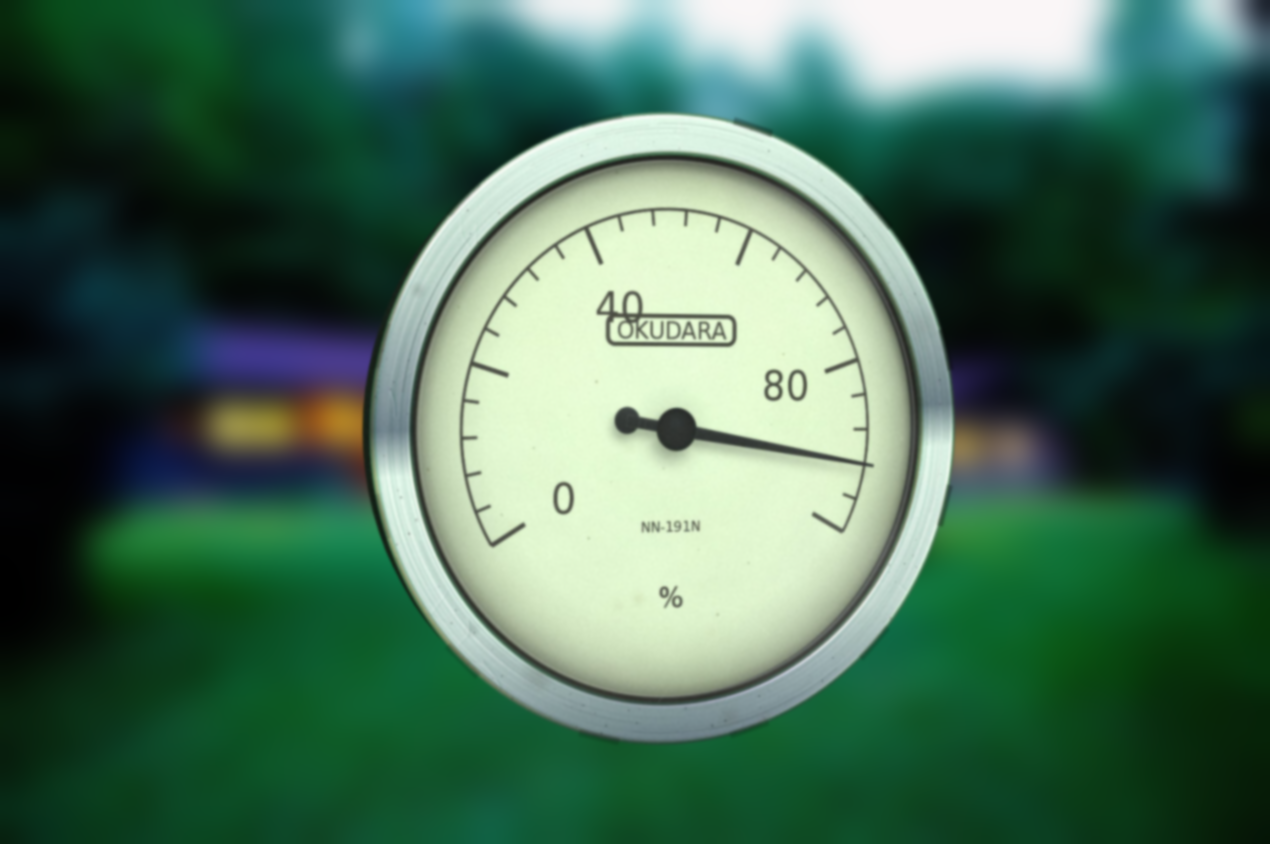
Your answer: 92%
